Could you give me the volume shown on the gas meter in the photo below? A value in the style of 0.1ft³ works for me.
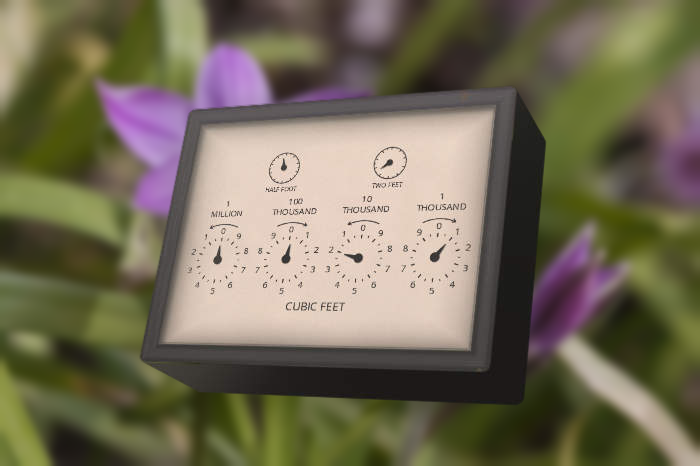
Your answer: 2100ft³
